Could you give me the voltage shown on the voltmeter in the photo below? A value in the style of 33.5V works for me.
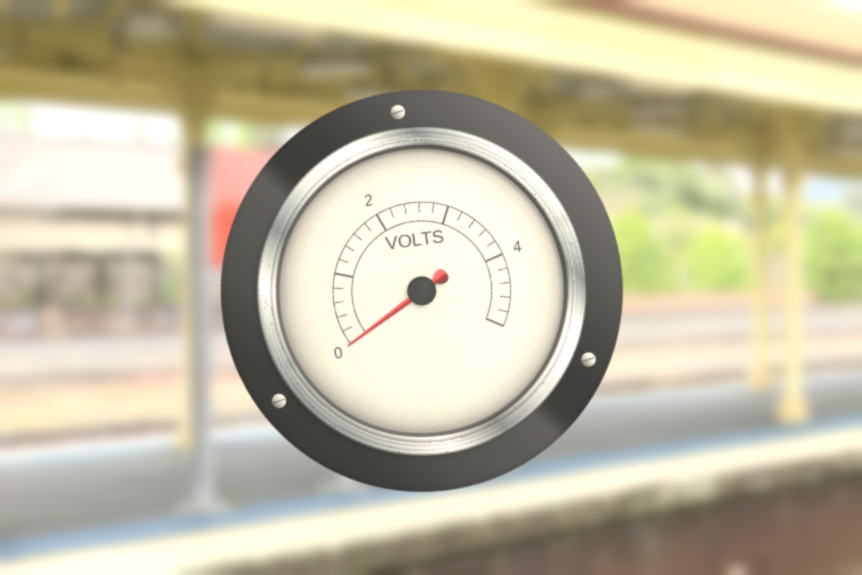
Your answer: 0V
